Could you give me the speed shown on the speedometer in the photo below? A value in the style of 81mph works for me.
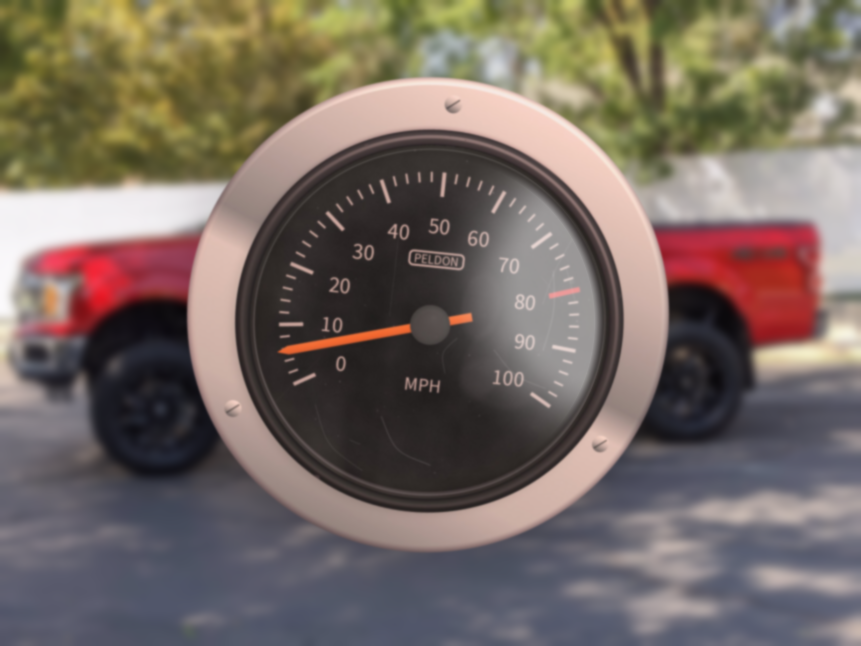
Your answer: 6mph
